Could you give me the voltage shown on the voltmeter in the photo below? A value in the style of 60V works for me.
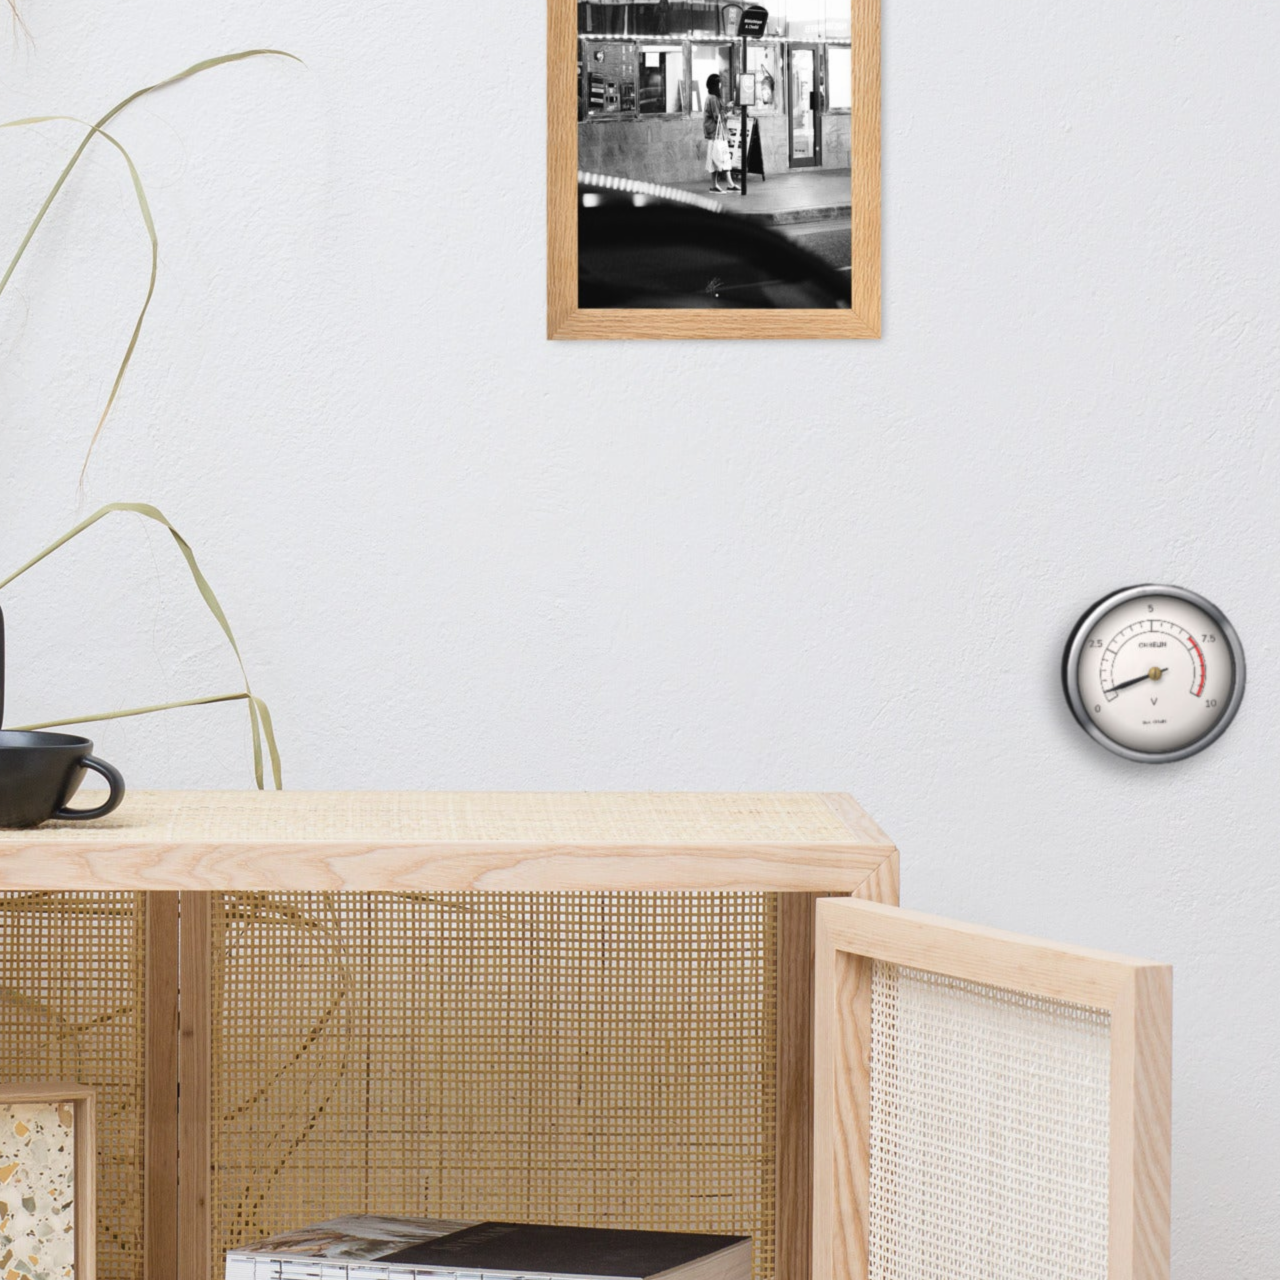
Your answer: 0.5V
